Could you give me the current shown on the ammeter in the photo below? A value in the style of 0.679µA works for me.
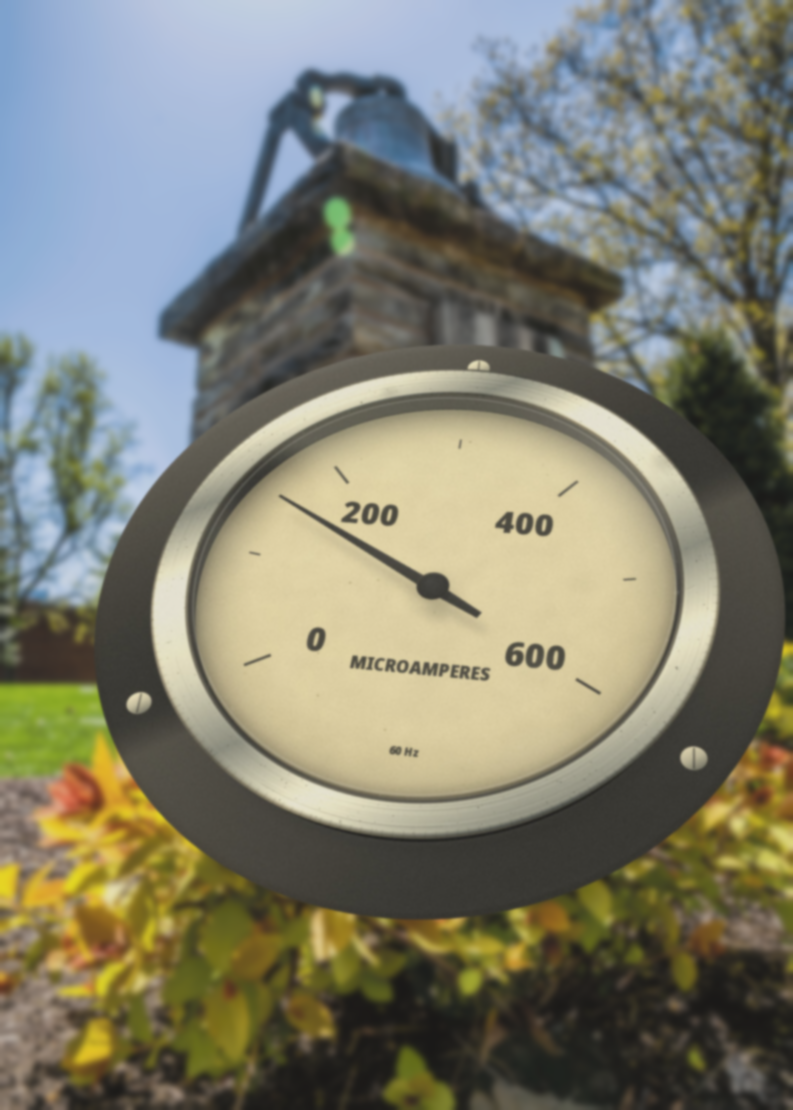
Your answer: 150µA
